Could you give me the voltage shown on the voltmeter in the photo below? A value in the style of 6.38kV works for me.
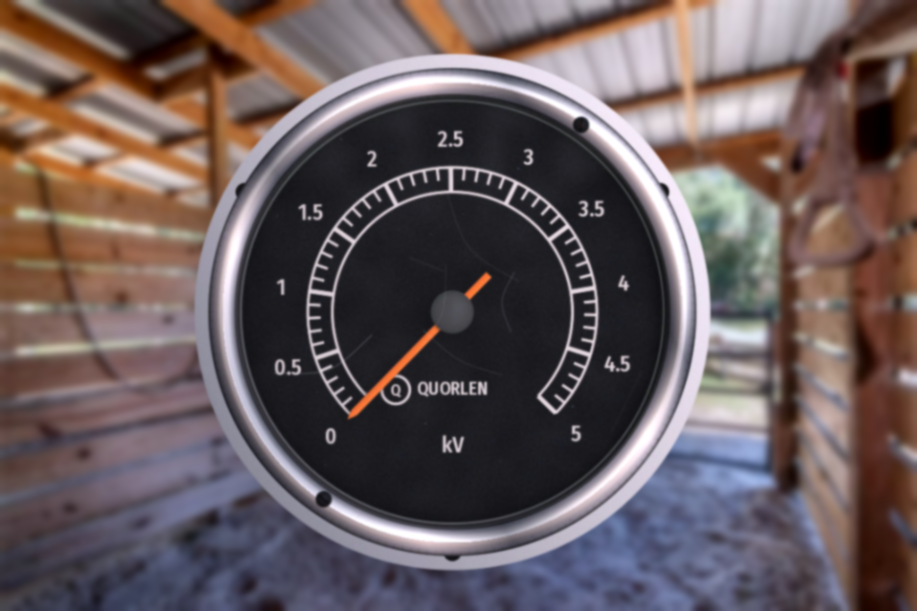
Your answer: 0kV
